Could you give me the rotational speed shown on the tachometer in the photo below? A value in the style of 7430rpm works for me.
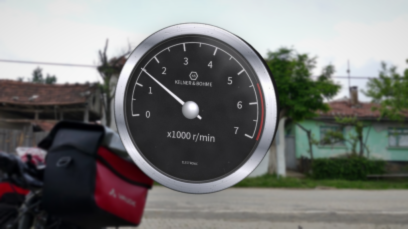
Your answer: 1500rpm
